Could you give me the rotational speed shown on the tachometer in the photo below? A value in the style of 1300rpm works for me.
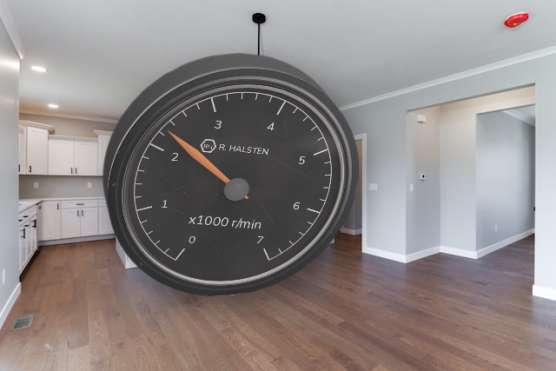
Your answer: 2300rpm
